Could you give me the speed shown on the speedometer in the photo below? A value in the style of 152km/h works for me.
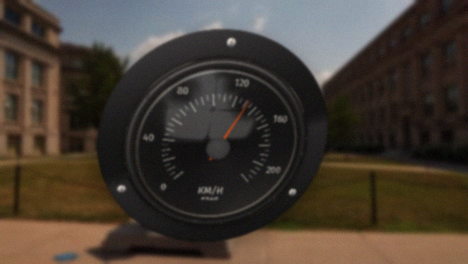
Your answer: 130km/h
